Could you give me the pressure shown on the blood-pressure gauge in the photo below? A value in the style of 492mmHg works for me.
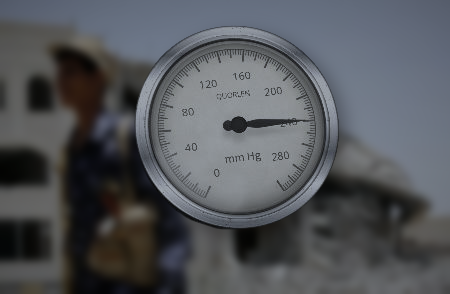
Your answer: 240mmHg
